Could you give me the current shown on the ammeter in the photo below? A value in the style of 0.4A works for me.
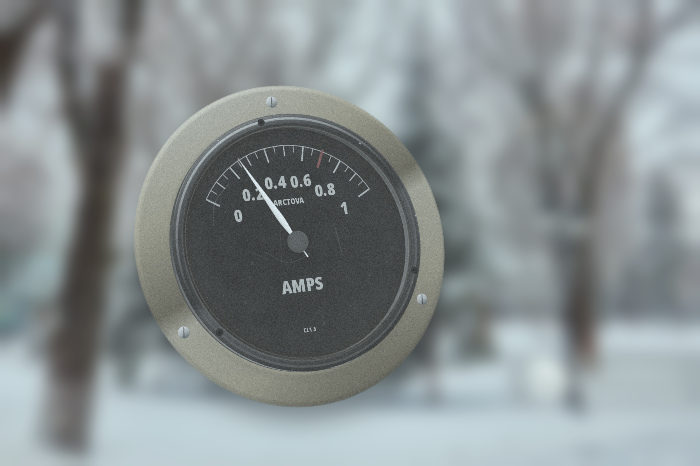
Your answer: 0.25A
